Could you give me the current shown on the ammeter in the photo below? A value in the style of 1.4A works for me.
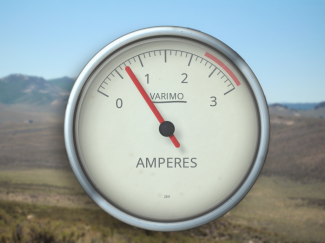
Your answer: 0.7A
